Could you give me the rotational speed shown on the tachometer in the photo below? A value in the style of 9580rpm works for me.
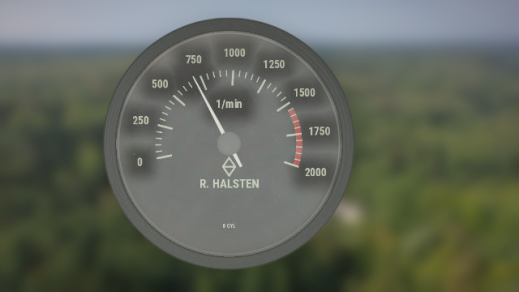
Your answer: 700rpm
